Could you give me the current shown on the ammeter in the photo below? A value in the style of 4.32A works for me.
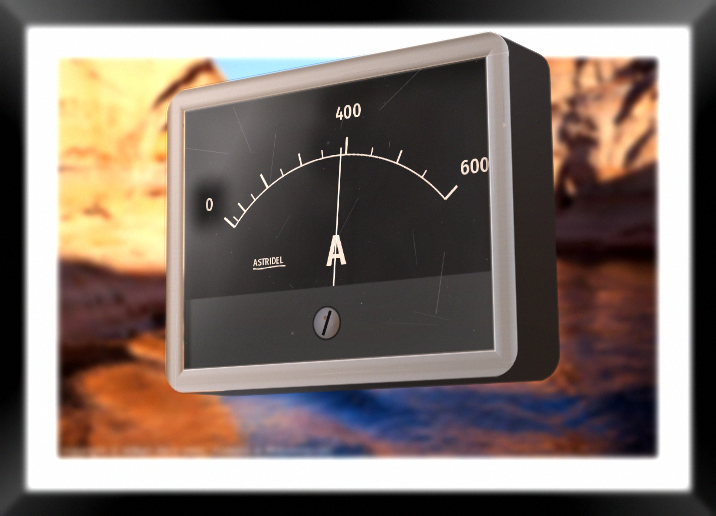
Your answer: 400A
